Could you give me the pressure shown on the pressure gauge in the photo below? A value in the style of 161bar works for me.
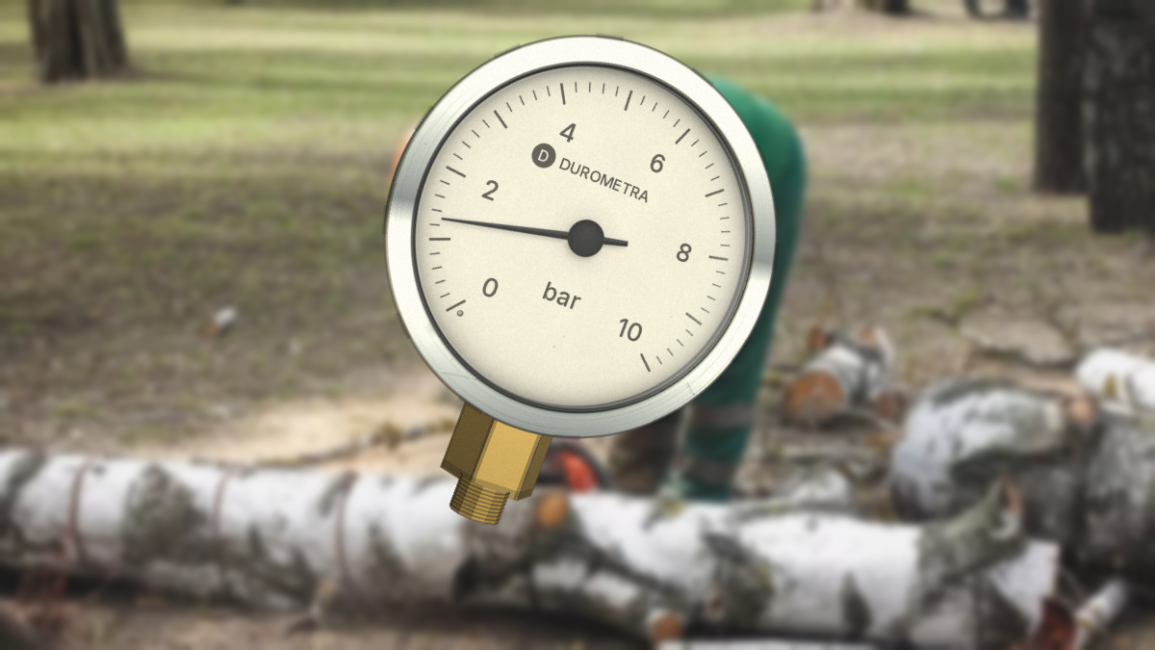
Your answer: 1.3bar
